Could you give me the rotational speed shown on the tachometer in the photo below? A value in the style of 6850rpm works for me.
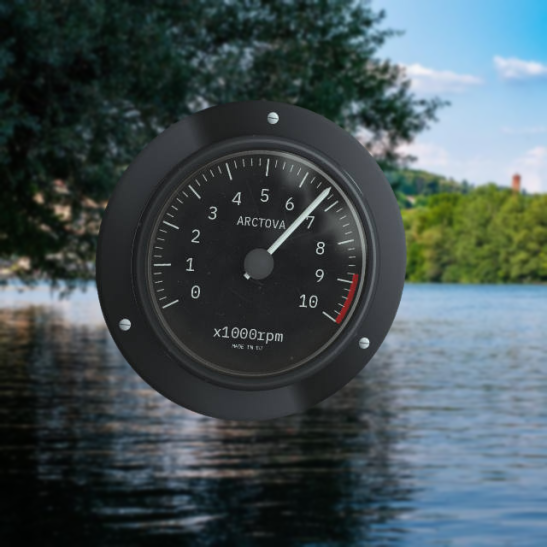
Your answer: 6600rpm
